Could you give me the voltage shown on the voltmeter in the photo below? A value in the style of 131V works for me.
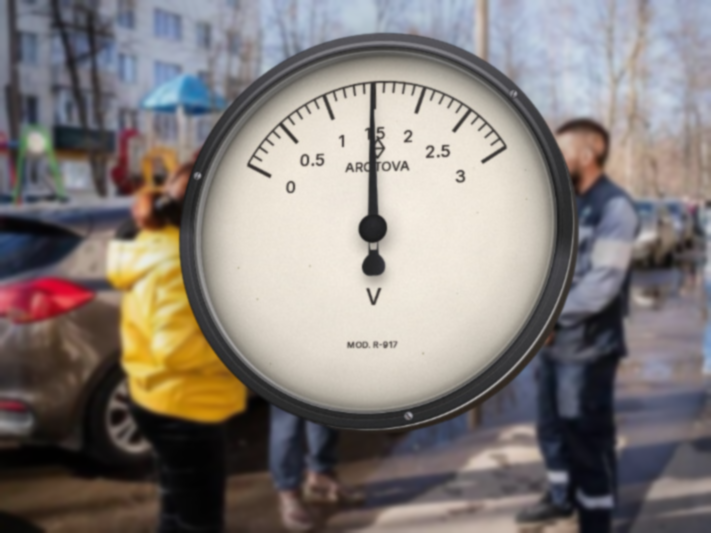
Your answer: 1.5V
